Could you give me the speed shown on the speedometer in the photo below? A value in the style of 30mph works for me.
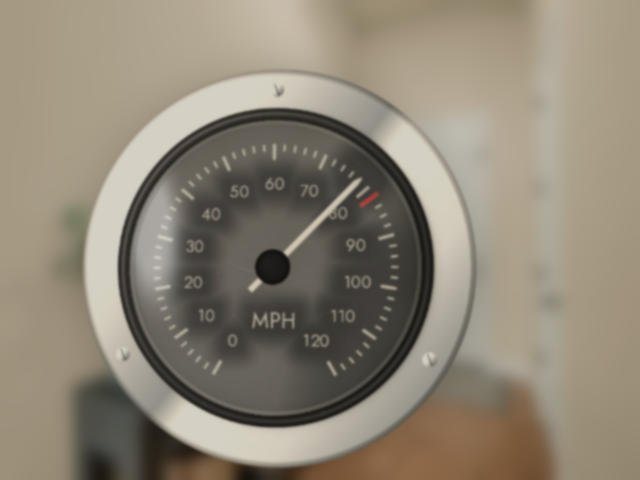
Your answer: 78mph
